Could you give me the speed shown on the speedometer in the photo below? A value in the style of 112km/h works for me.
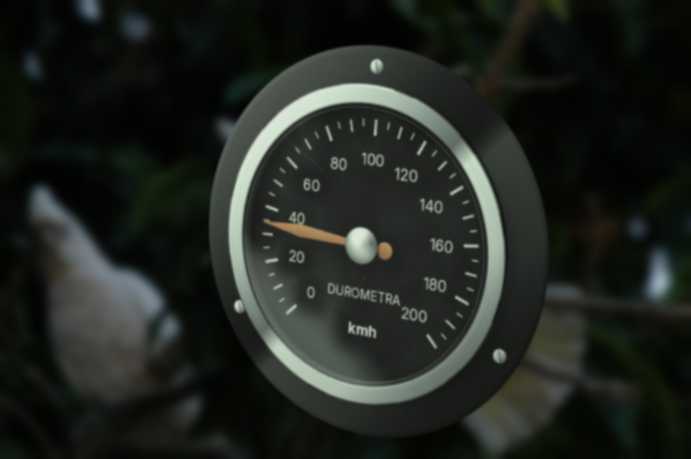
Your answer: 35km/h
